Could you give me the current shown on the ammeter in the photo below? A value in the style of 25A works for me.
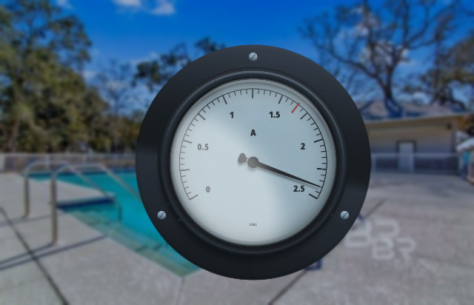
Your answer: 2.4A
